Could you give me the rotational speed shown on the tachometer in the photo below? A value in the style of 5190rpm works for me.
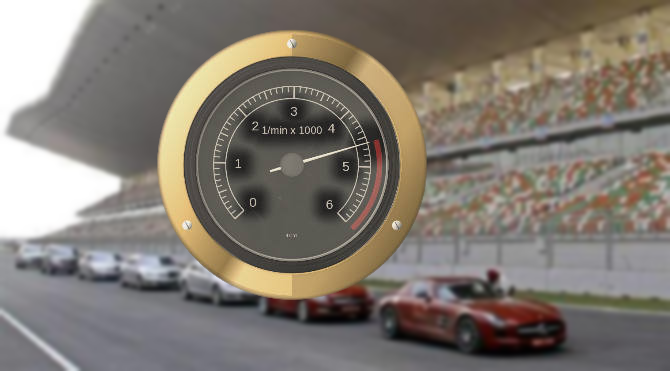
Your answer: 4600rpm
